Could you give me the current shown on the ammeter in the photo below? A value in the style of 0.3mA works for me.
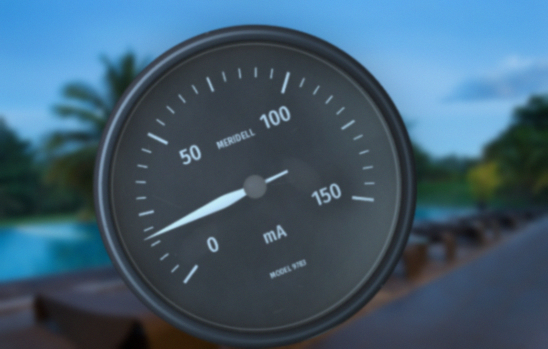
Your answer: 17.5mA
